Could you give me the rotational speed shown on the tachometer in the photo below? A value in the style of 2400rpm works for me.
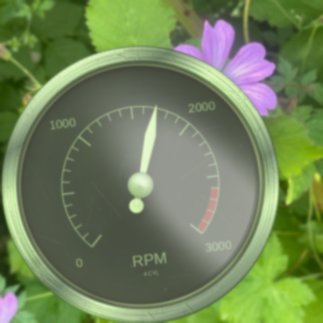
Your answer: 1700rpm
